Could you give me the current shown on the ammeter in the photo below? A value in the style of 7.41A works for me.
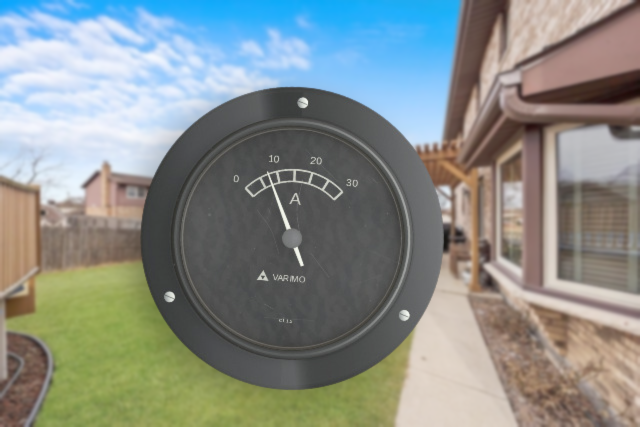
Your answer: 7.5A
